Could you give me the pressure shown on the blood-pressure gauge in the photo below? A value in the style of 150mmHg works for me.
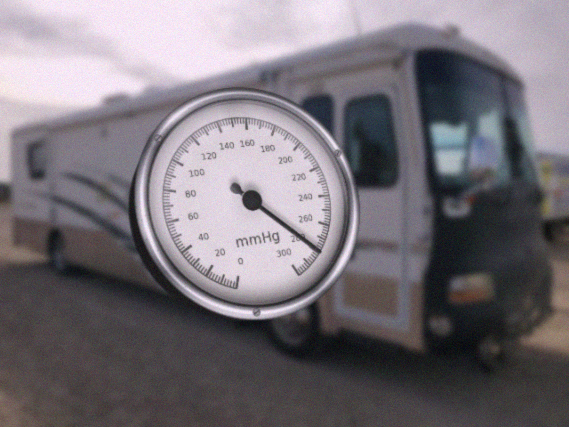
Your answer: 280mmHg
